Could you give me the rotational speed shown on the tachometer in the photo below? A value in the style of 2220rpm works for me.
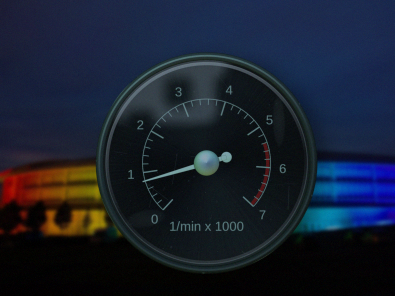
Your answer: 800rpm
